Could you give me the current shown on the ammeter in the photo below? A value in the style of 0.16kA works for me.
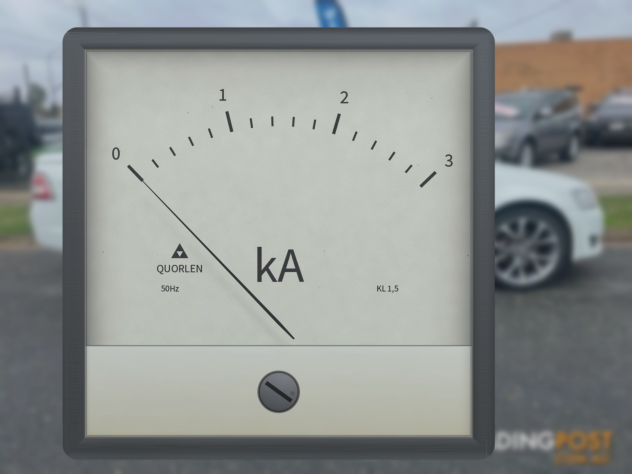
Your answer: 0kA
